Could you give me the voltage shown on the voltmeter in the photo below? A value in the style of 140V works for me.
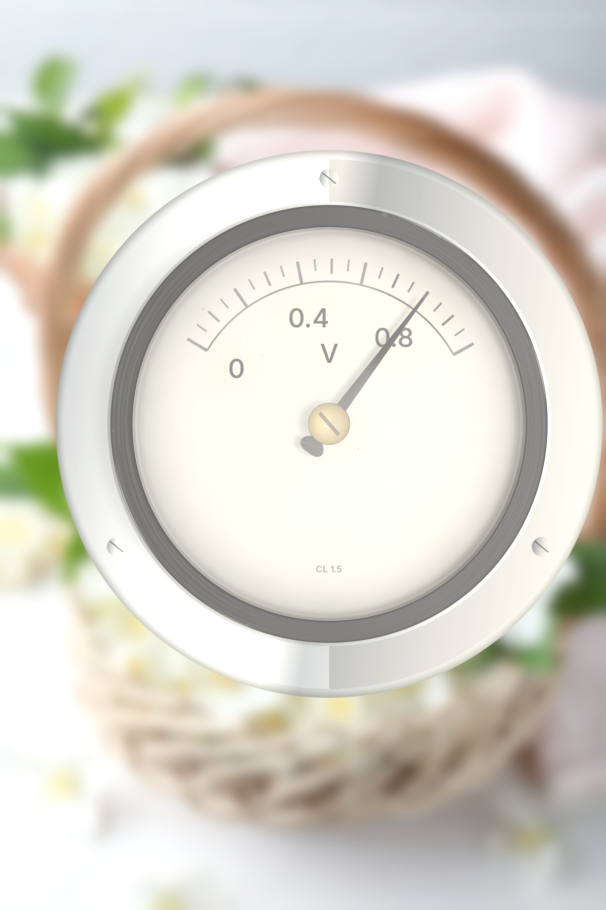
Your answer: 0.8V
